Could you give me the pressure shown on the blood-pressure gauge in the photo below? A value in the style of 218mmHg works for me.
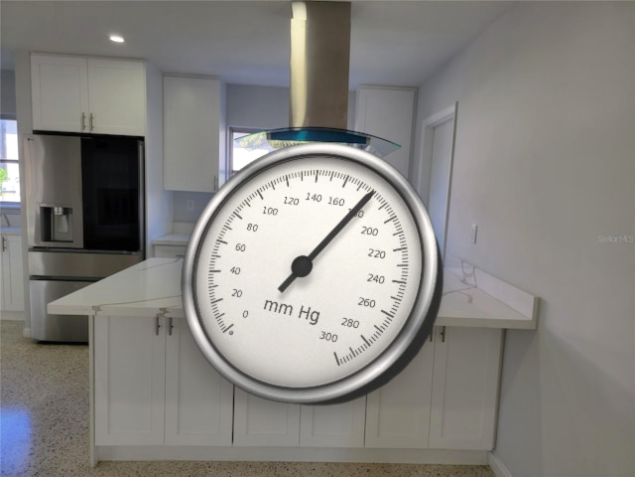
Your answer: 180mmHg
